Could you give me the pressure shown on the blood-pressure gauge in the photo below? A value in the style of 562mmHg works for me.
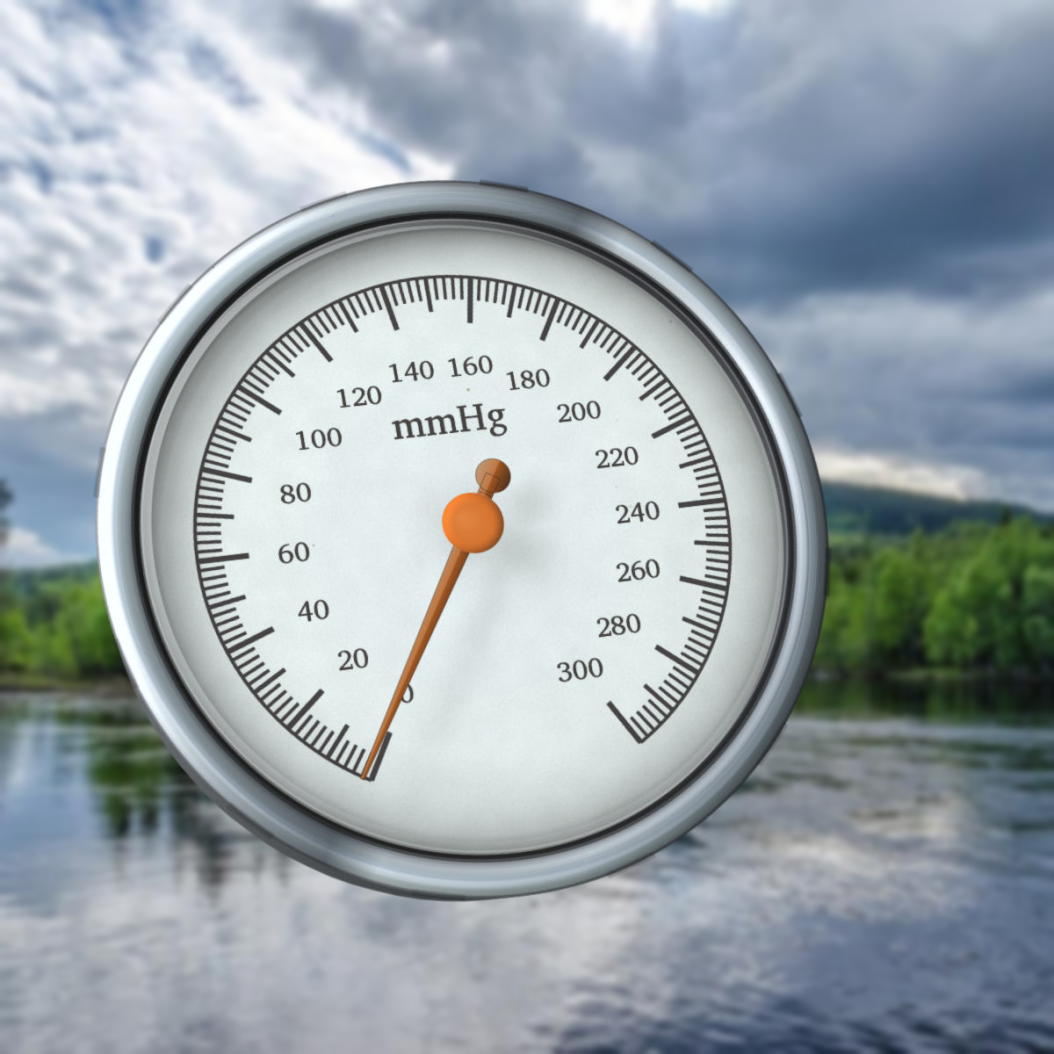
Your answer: 2mmHg
